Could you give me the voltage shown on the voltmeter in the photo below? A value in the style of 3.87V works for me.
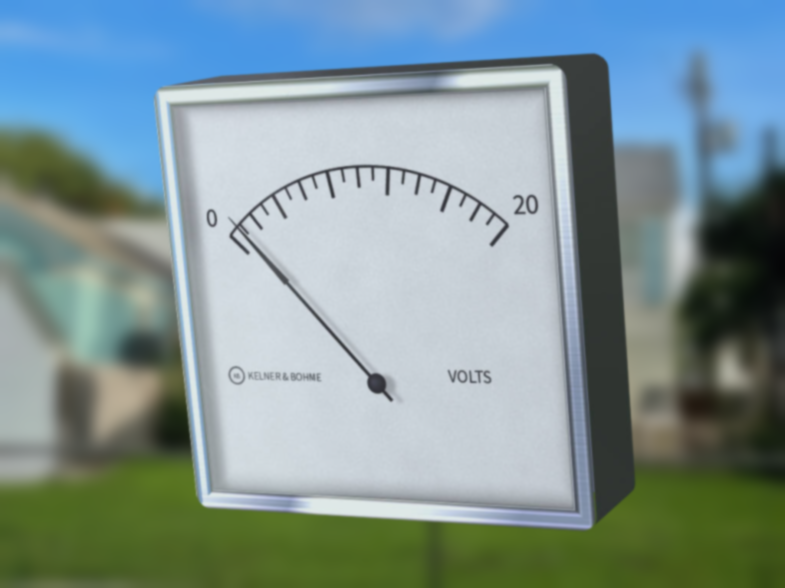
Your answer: 1V
